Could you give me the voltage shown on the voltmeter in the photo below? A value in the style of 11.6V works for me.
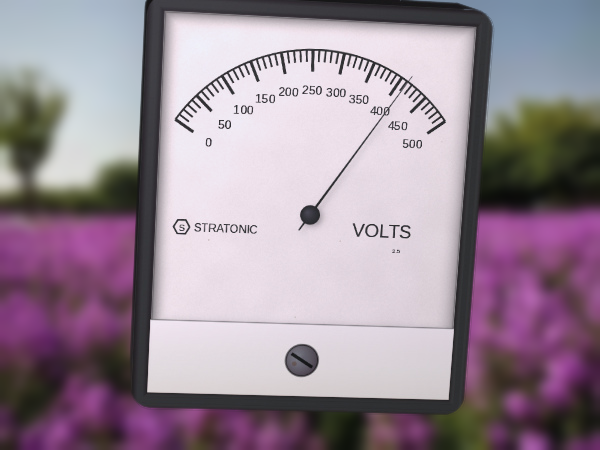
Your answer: 410V
